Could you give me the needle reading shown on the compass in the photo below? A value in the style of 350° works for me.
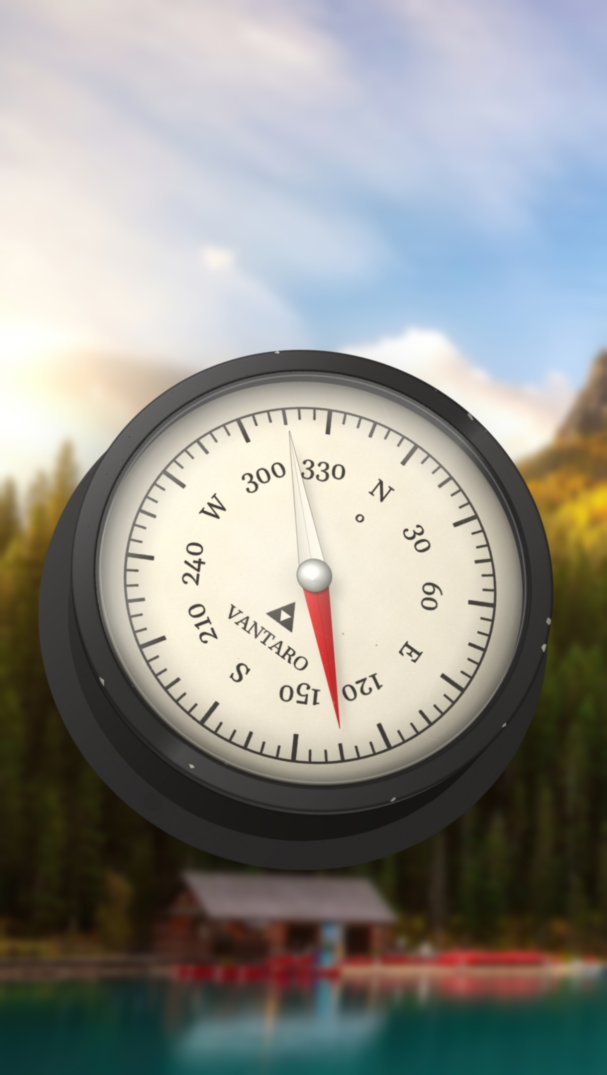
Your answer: 135°
